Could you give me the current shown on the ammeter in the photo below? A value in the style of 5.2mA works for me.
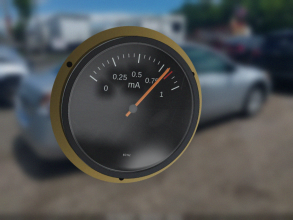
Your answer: 0.8mA
